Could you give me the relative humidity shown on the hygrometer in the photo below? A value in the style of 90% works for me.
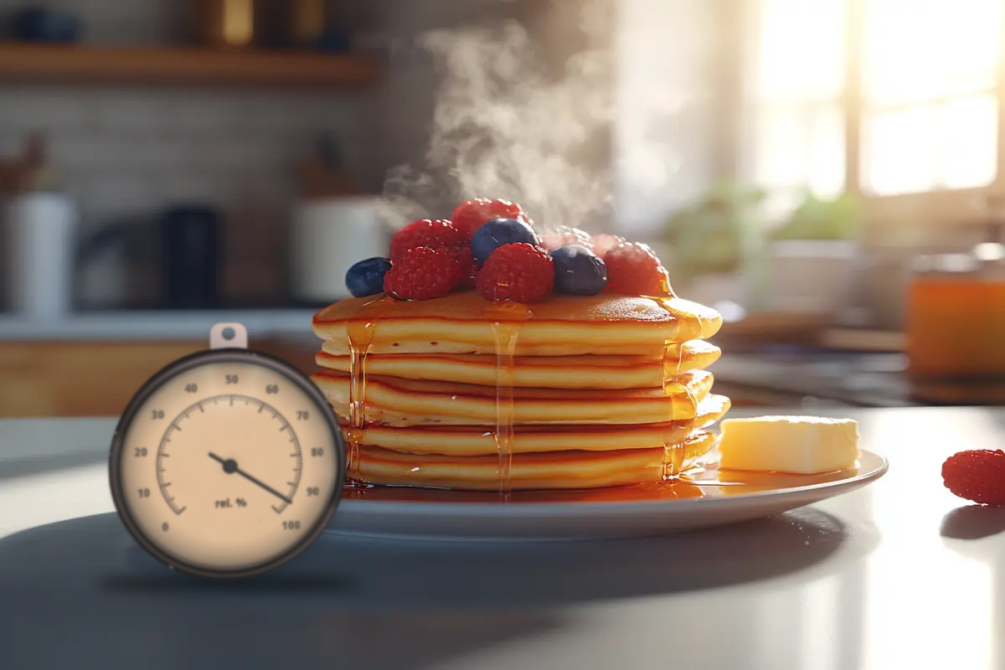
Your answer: 95%
